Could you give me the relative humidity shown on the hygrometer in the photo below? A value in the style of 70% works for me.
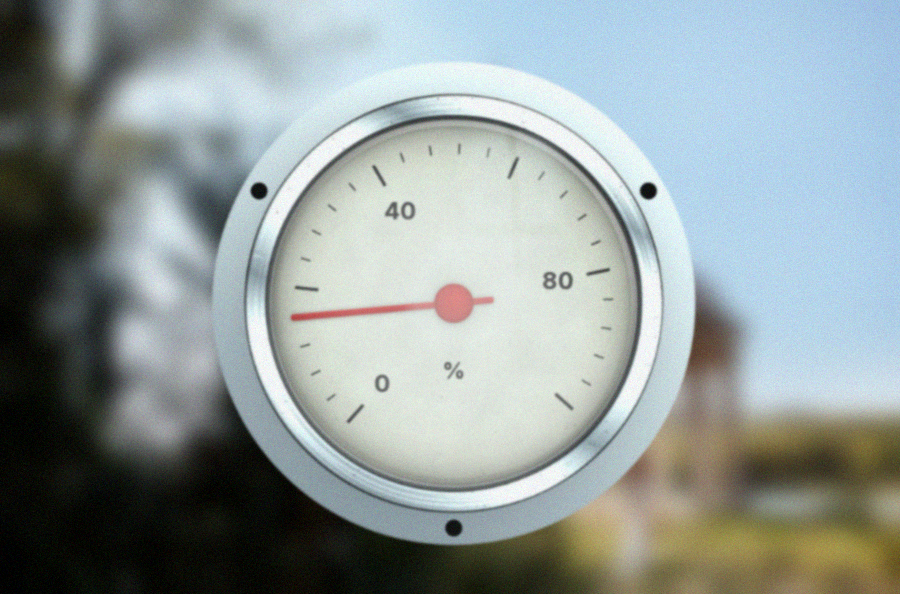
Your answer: 16%
